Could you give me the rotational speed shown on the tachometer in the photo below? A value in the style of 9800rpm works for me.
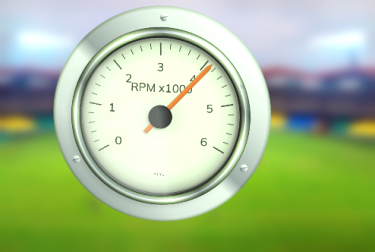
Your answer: 4100rpm
